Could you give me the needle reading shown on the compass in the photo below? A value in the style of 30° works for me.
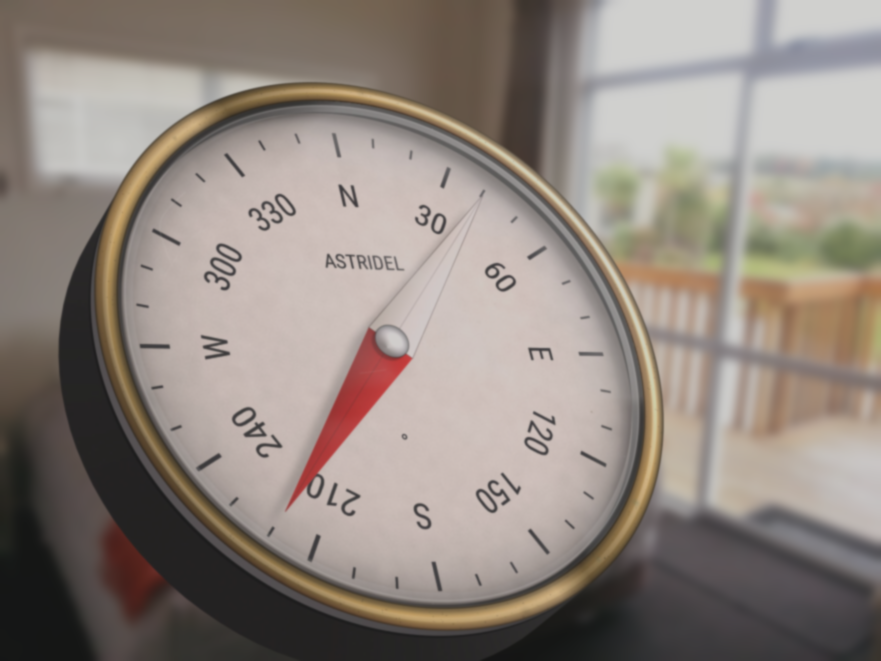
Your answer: 220°
